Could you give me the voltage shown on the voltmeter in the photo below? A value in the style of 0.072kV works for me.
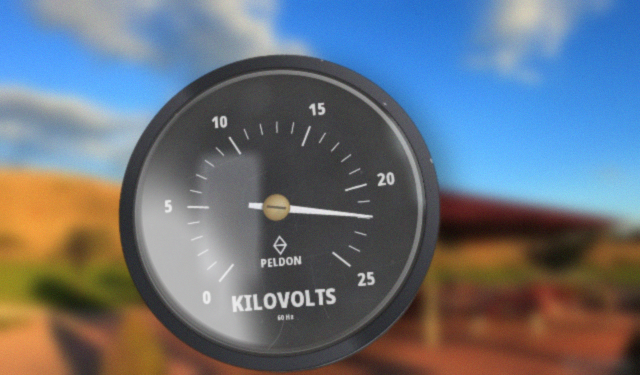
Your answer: 22kV
